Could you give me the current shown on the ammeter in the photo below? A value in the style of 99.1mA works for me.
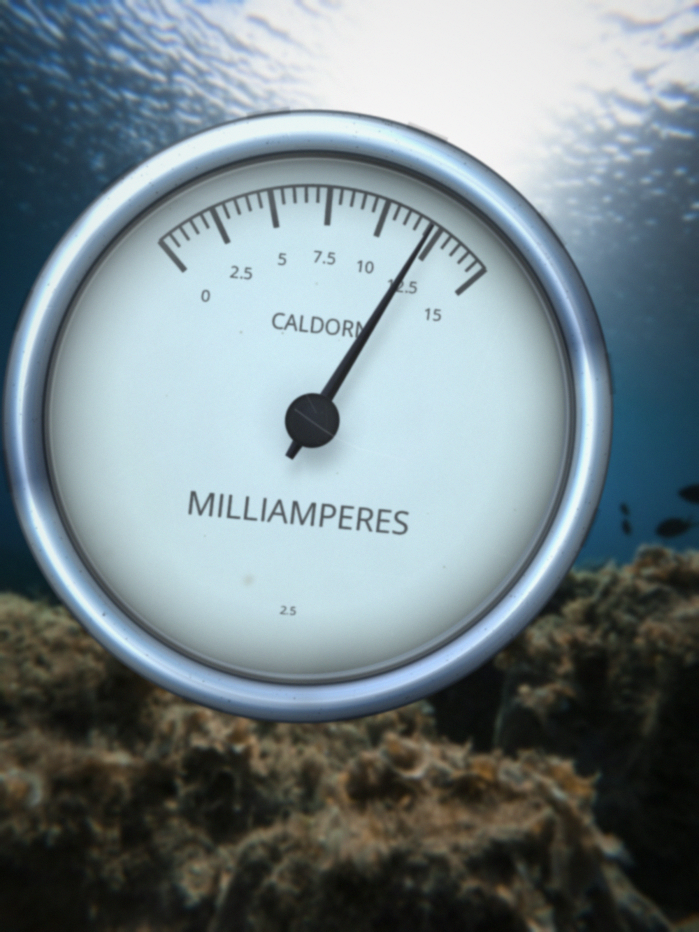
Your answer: 12mA
